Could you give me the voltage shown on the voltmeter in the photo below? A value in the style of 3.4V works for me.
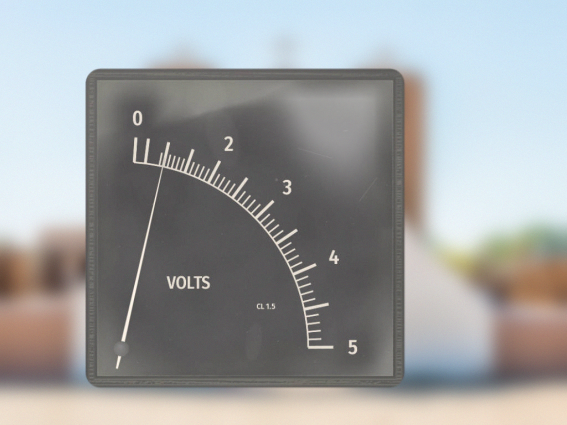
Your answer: 1V
